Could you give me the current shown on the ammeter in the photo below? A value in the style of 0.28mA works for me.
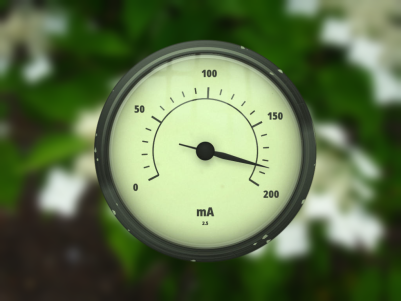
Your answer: 185mA
